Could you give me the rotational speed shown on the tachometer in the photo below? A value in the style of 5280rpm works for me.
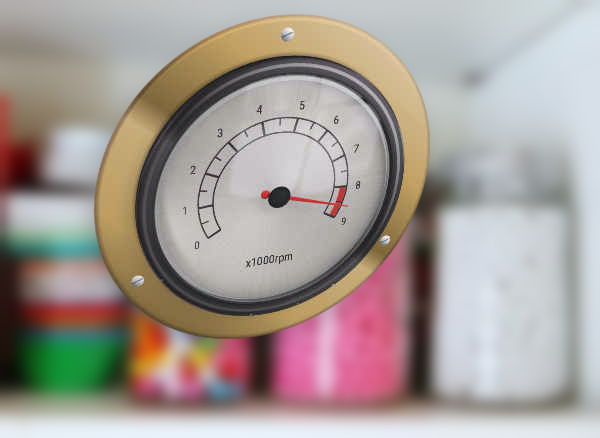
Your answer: 8500rpm
